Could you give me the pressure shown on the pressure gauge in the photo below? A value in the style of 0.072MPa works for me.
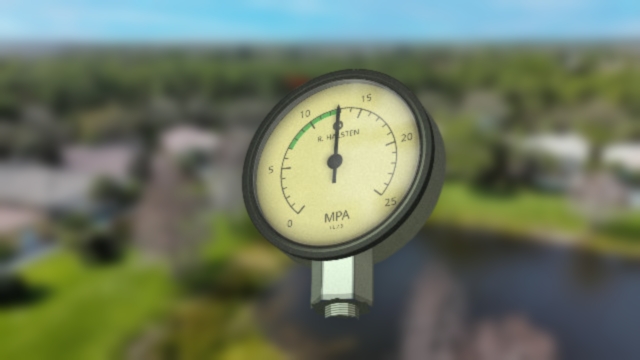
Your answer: 13MPa
